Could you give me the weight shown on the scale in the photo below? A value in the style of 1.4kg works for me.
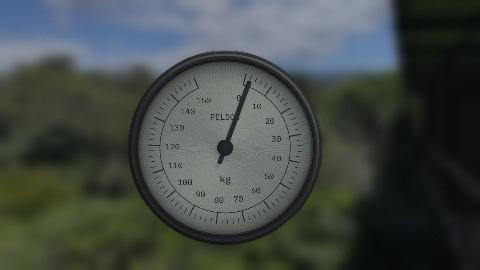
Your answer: 2kg
